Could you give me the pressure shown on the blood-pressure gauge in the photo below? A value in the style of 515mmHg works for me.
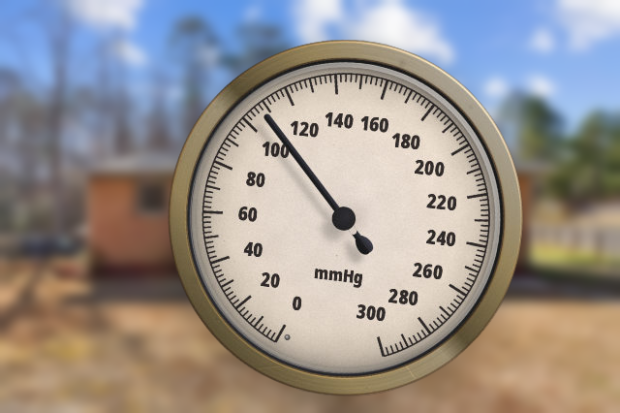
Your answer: 108mmHg
